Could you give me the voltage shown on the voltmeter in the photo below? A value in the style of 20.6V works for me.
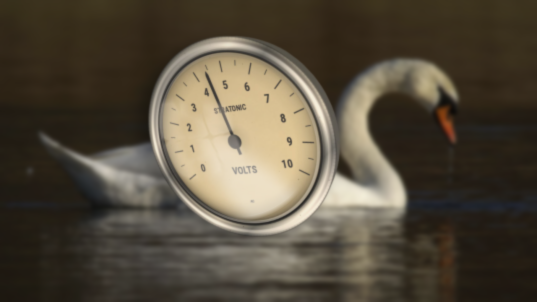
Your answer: 4.5V
